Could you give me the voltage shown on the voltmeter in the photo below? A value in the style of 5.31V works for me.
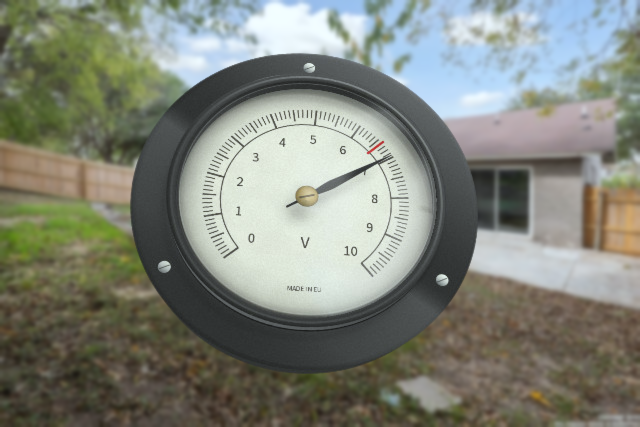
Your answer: 7V
